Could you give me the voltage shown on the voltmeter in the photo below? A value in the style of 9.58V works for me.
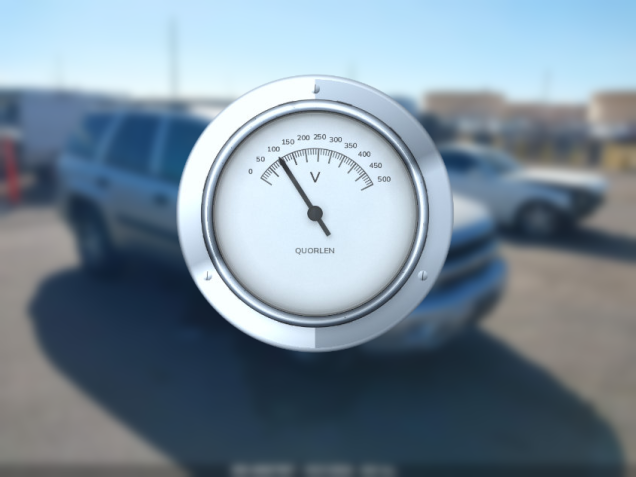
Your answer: 100V
